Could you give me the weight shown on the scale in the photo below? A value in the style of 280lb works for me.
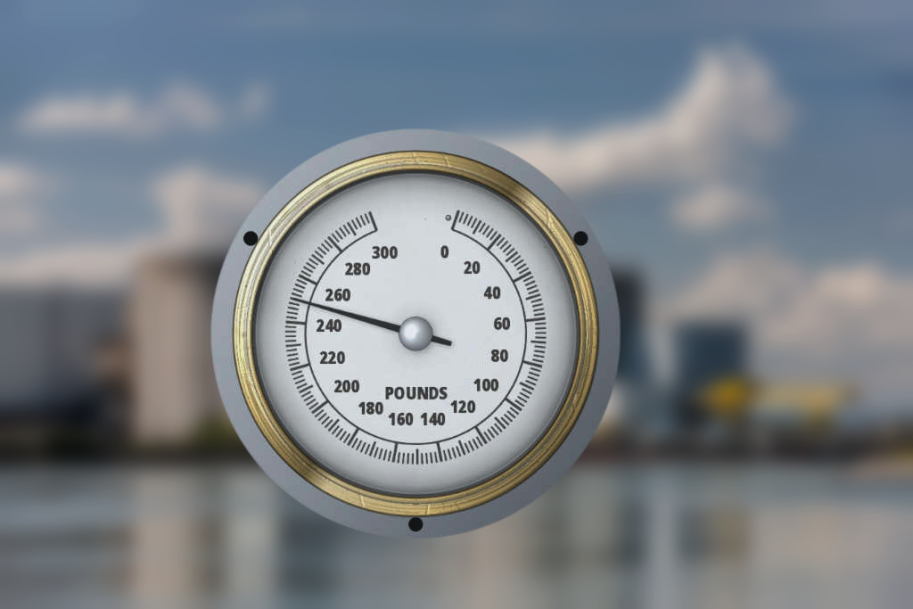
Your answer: 250lb
